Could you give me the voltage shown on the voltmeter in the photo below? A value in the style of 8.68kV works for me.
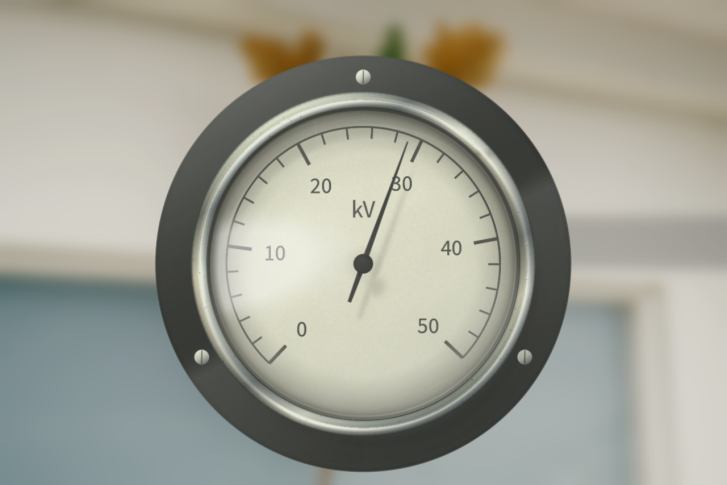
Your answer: 29kV
